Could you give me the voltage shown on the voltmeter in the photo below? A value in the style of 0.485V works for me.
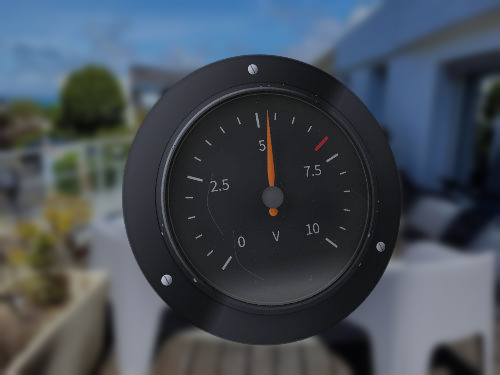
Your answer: 5.25V
